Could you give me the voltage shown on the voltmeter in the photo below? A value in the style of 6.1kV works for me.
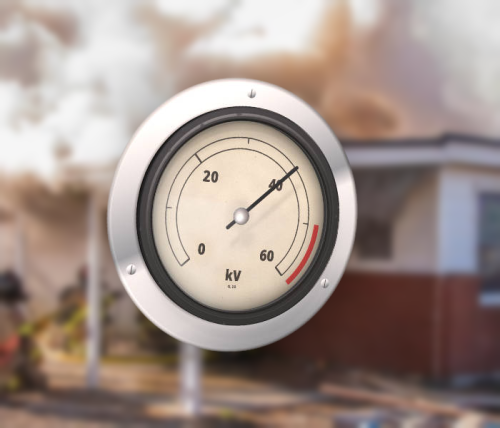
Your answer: 40kV
